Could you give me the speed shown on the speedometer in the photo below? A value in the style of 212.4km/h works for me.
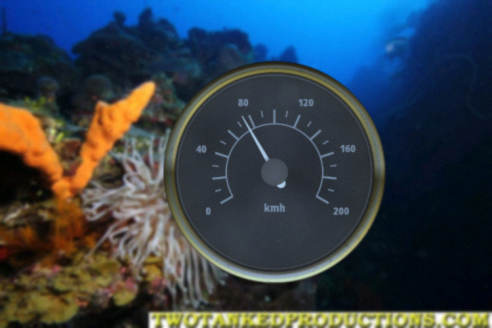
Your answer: 75km/h
